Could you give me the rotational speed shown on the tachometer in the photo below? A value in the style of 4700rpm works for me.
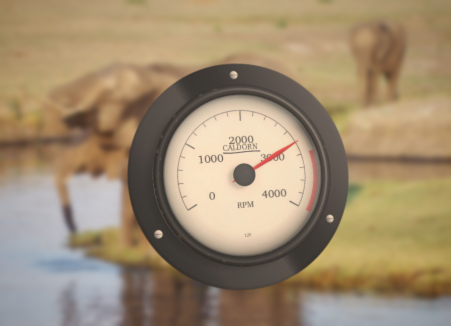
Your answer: 3000rpm
